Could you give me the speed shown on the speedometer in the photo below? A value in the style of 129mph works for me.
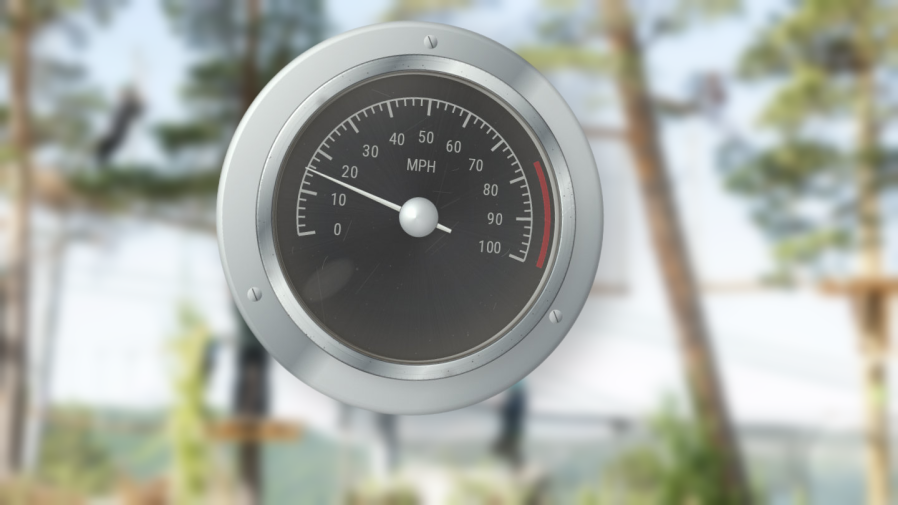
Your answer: 15mph
